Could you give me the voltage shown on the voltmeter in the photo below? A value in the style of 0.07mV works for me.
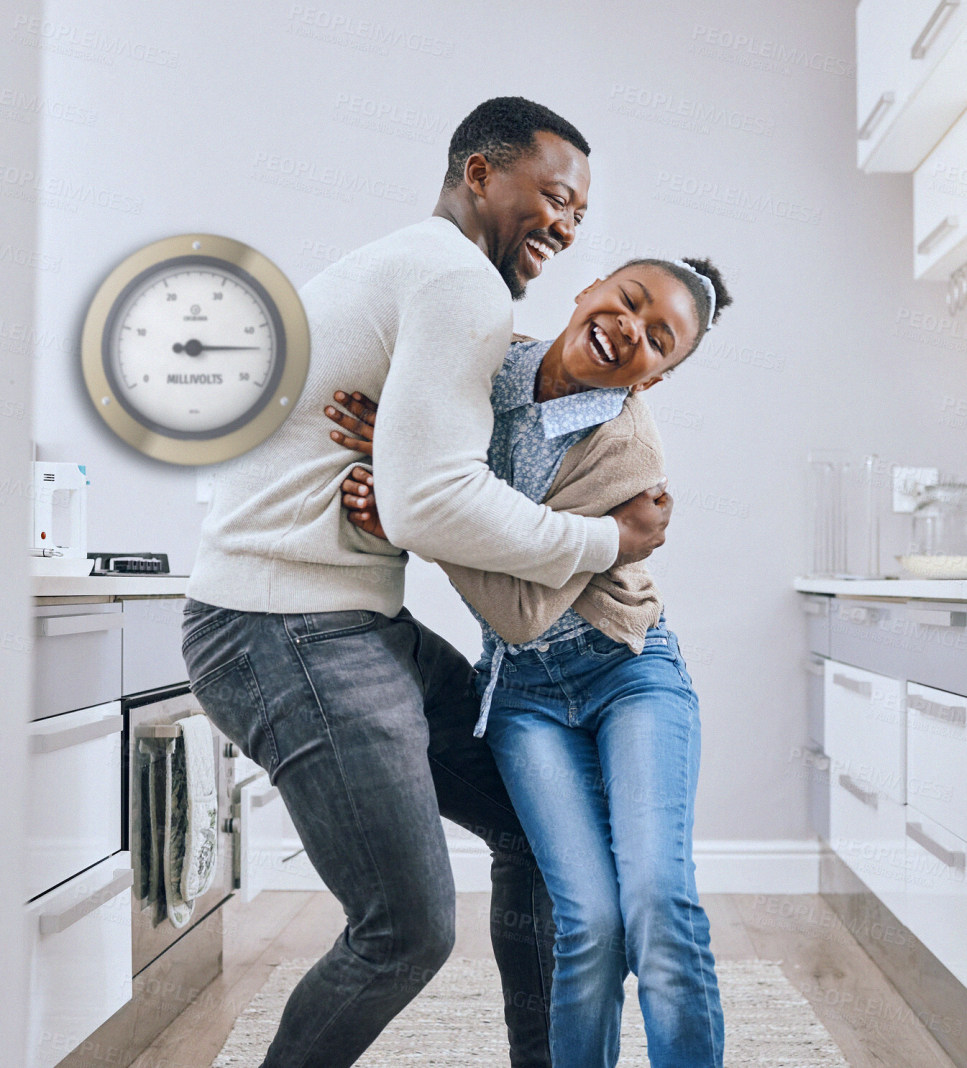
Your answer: 44mV
